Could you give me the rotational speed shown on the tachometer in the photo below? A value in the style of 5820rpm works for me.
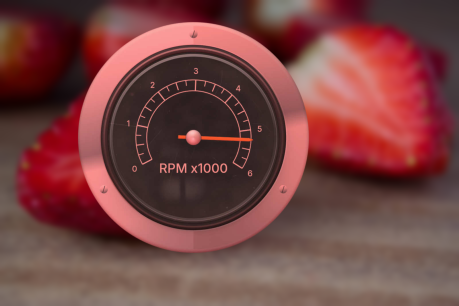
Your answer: 5250rpm
